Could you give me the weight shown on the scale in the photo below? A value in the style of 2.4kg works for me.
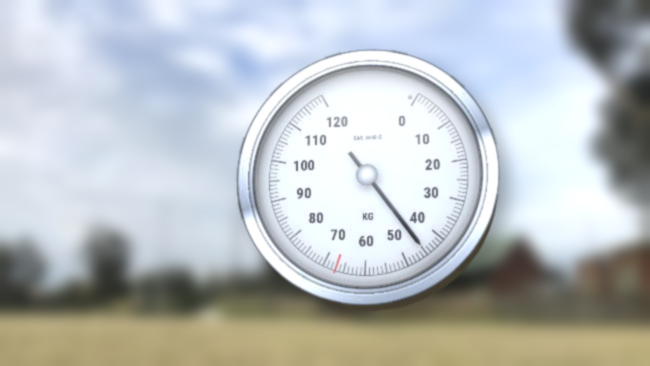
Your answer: 45kg
